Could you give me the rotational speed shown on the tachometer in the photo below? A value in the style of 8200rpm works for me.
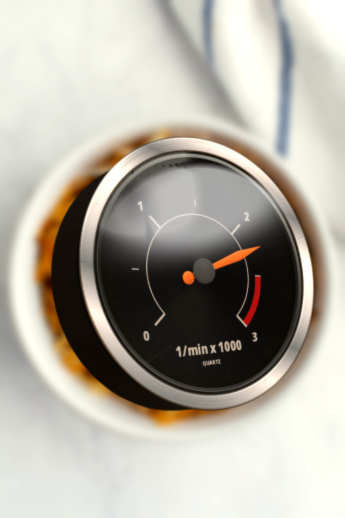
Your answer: 2250rpm
